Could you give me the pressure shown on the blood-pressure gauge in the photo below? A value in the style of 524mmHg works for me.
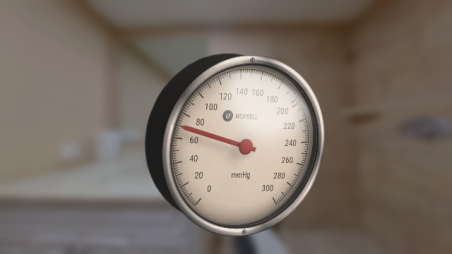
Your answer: 70mmHg
